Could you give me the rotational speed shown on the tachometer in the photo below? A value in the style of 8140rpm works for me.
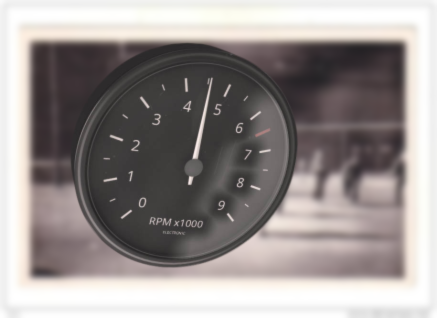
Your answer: 4500rpm
